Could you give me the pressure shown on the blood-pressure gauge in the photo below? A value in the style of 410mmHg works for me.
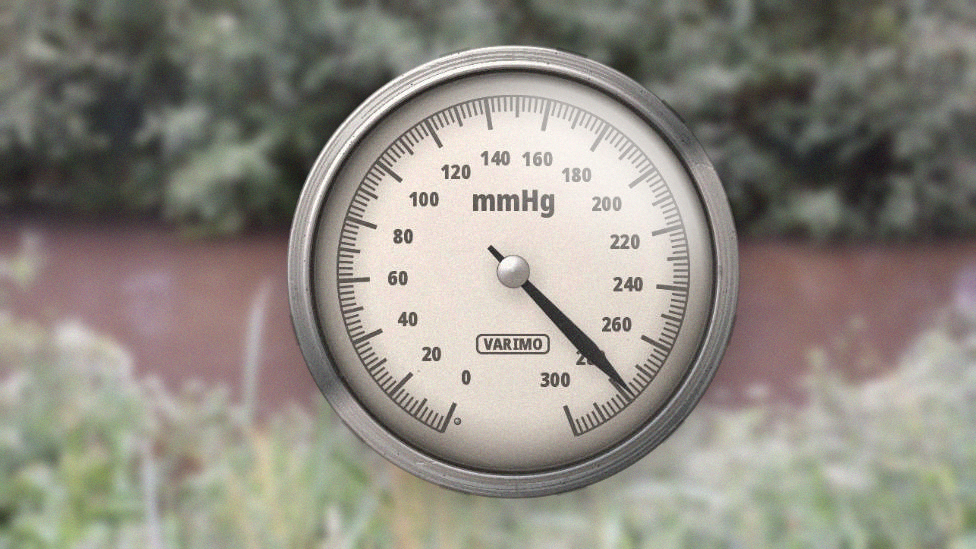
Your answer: 278mmHg
